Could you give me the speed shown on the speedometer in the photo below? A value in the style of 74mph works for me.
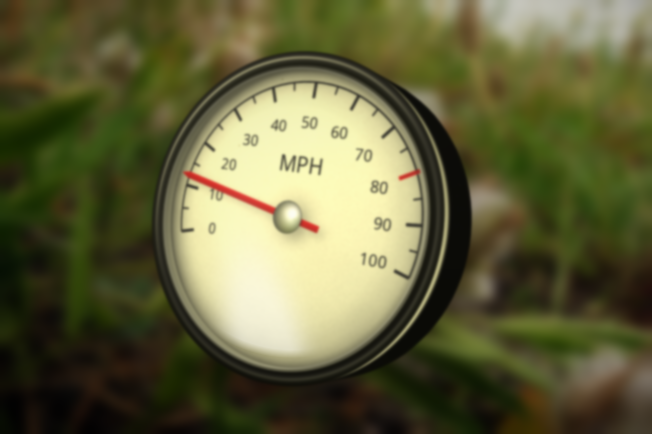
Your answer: 12.5mph
